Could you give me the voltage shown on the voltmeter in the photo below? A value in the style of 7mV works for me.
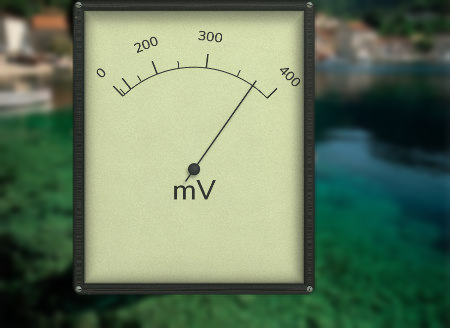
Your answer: 375mV
